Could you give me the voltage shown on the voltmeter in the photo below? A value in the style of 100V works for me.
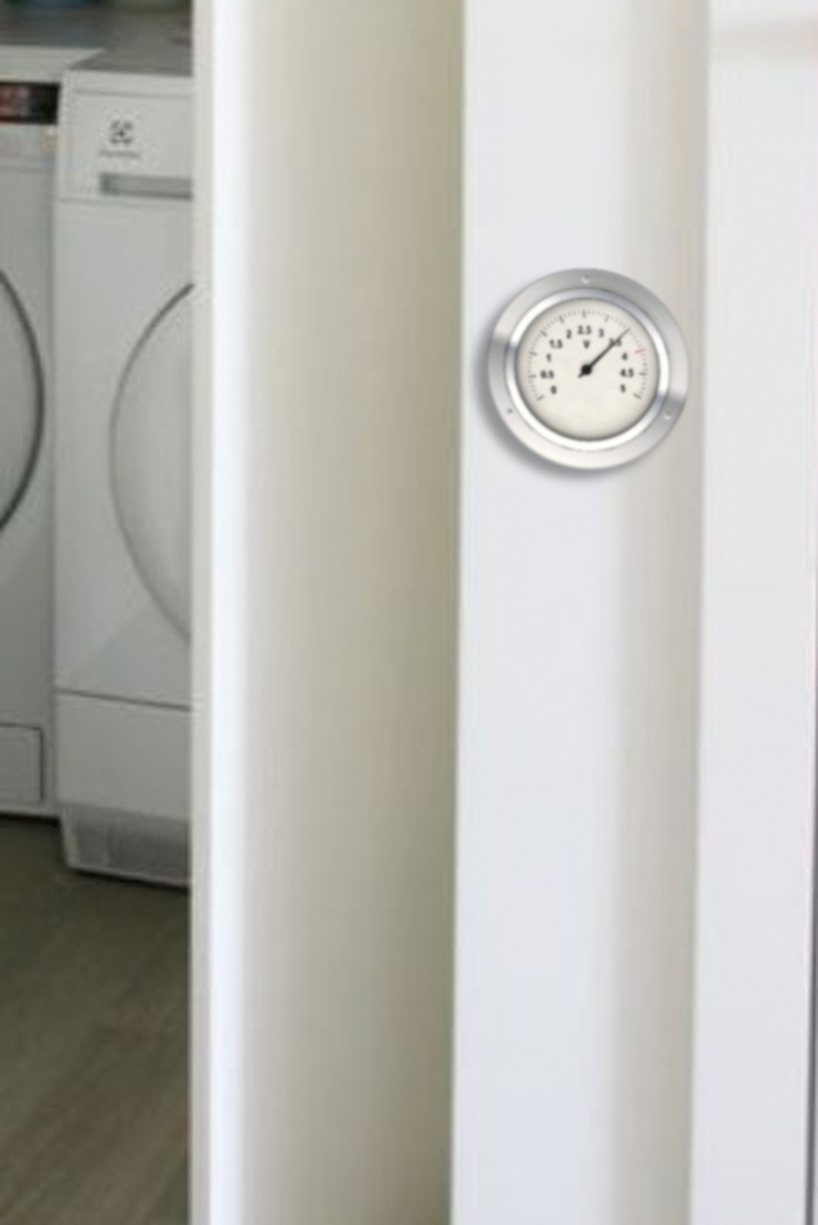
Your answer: 3.5V
